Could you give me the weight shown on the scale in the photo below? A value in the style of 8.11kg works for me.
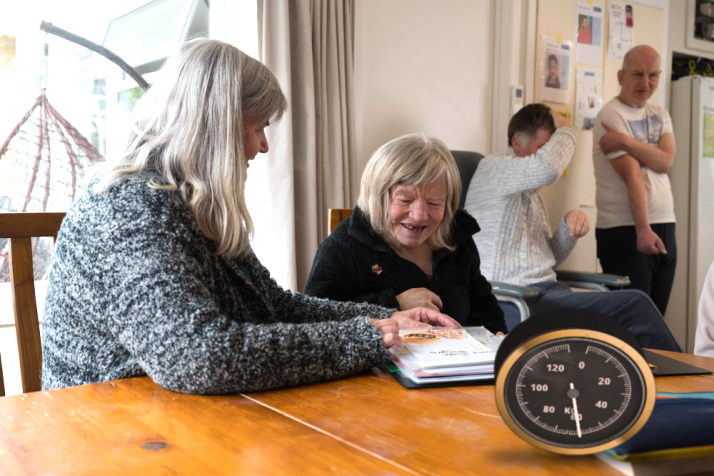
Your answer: 60kg
